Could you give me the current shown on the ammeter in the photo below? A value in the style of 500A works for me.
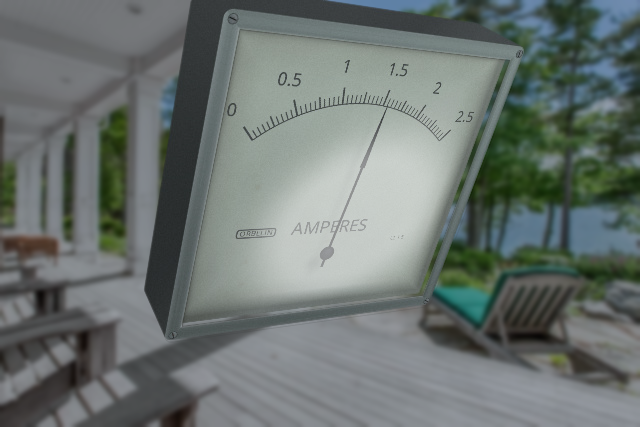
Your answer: 1.5A
